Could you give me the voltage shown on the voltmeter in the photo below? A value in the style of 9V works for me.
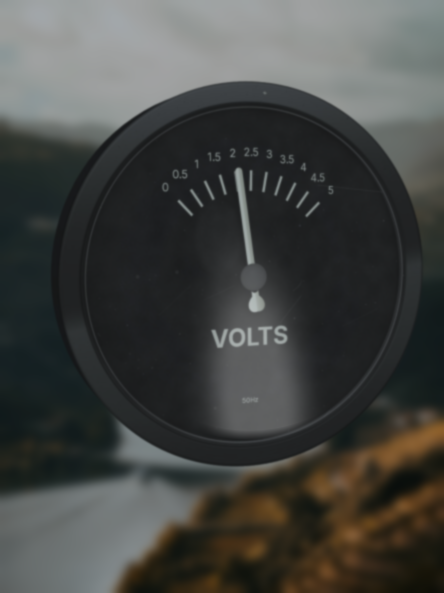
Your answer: 2V
